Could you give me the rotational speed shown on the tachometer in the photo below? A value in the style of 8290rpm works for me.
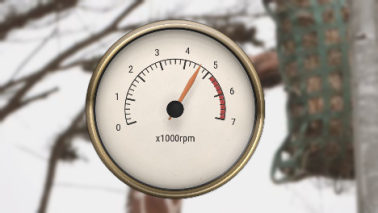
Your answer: 4600rpm
